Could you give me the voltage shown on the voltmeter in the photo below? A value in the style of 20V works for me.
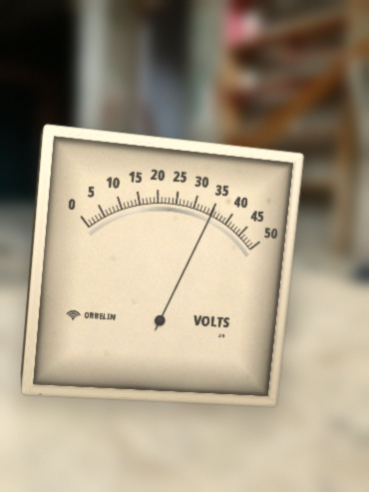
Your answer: 35V
